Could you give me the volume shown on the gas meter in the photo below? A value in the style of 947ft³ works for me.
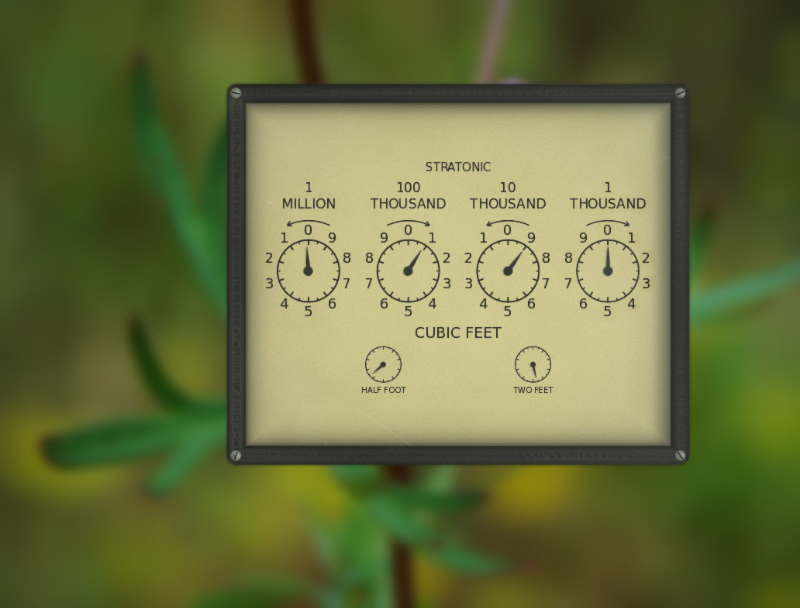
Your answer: 9000ft³
